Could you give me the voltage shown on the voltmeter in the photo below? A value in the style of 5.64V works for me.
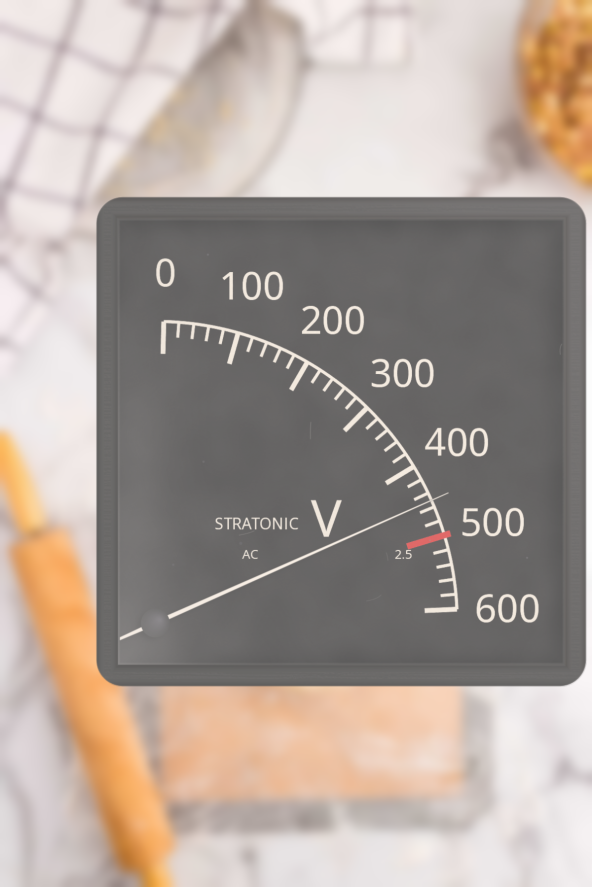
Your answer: 450V
